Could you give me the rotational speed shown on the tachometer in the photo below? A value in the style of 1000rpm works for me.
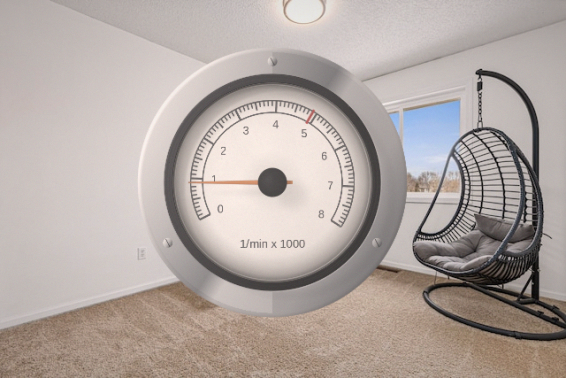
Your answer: 900rpm
